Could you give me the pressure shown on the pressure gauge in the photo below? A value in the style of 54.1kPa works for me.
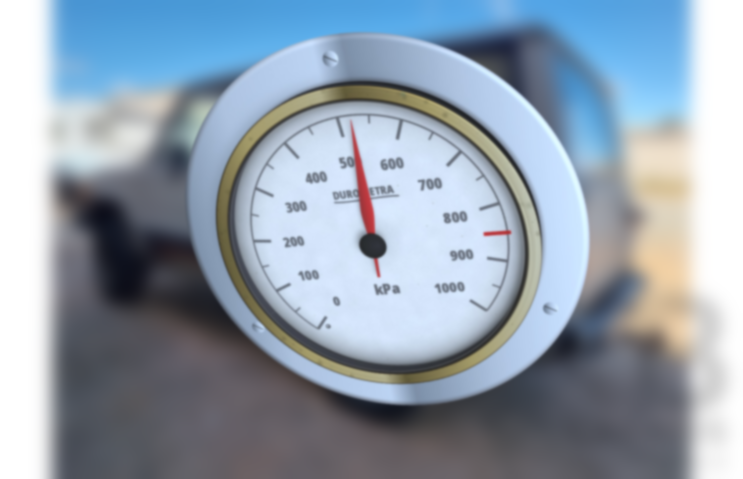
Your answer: 525kPa
